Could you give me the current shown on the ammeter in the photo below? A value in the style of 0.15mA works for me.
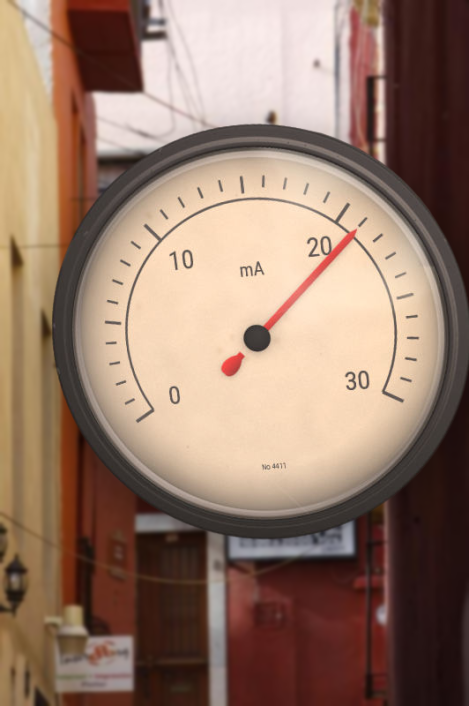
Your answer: 21mA
